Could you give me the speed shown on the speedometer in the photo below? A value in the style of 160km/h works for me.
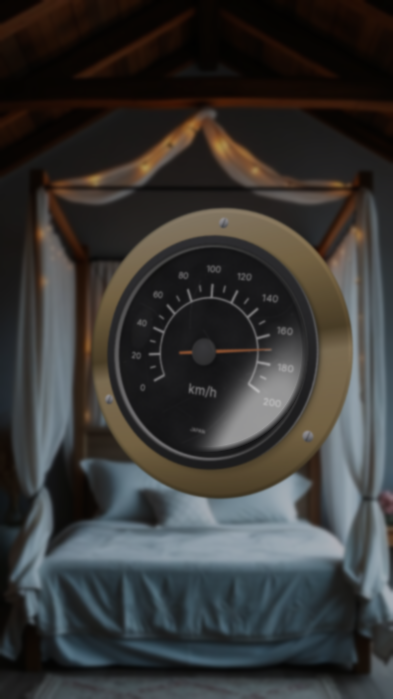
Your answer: 170km/h
